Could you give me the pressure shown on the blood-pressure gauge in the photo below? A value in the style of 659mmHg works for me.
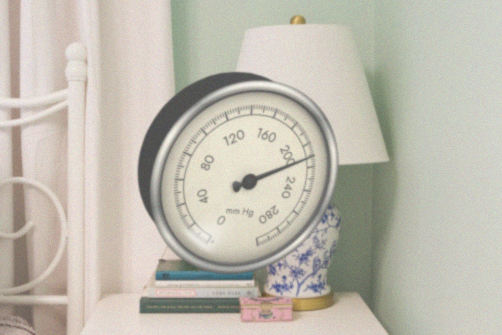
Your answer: 210mmHg
